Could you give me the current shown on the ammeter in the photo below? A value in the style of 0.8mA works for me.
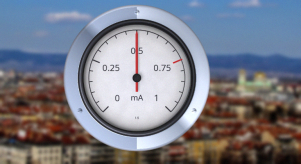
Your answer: 0.5mA
